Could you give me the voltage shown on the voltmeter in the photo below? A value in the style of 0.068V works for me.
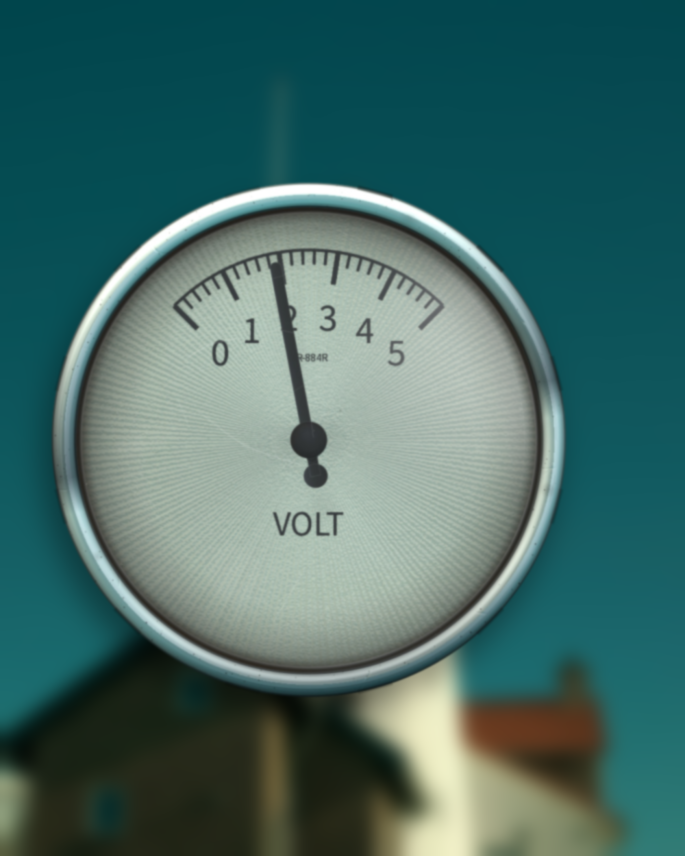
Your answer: 1.9V
